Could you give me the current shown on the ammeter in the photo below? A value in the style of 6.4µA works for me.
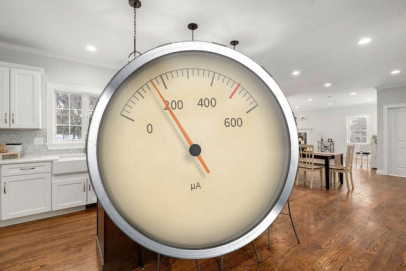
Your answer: 160µA
